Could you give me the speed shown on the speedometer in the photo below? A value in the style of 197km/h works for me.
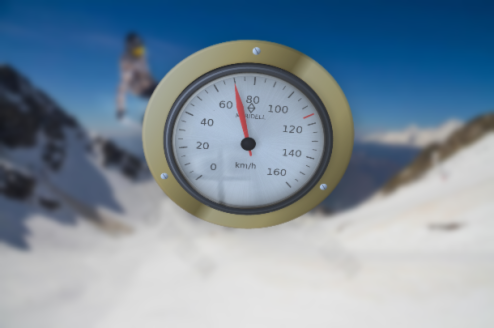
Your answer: 70km/h
